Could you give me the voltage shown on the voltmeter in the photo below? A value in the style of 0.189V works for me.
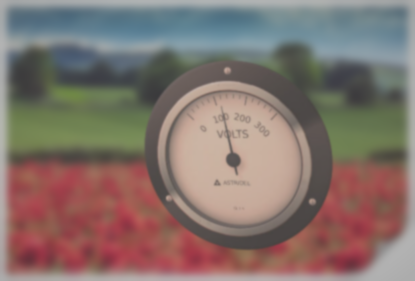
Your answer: 120V
